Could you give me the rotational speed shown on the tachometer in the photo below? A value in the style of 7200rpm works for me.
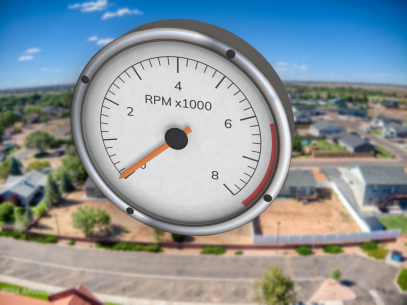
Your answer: 100rpm
